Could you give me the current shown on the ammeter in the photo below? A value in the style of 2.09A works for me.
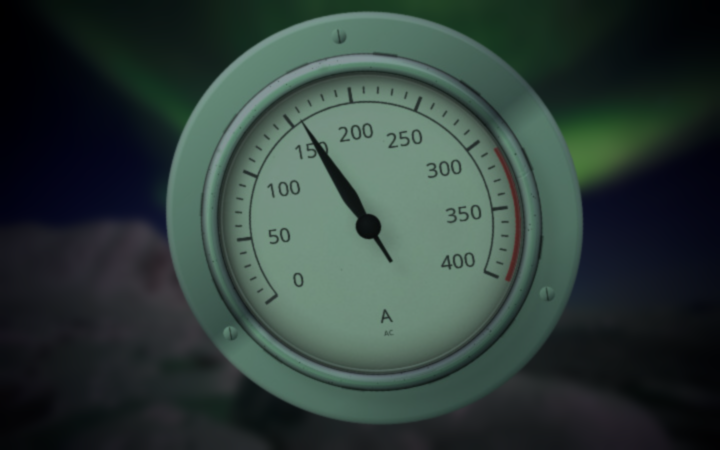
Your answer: 160A
